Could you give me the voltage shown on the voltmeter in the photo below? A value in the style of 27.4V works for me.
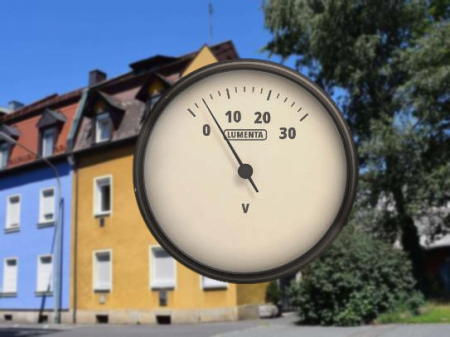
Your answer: 4V
